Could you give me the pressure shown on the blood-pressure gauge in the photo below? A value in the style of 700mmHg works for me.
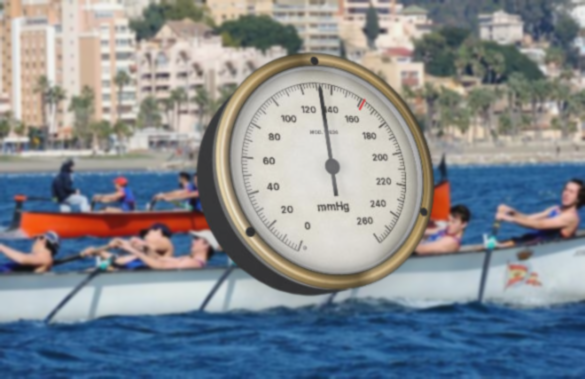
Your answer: 130mmHg
